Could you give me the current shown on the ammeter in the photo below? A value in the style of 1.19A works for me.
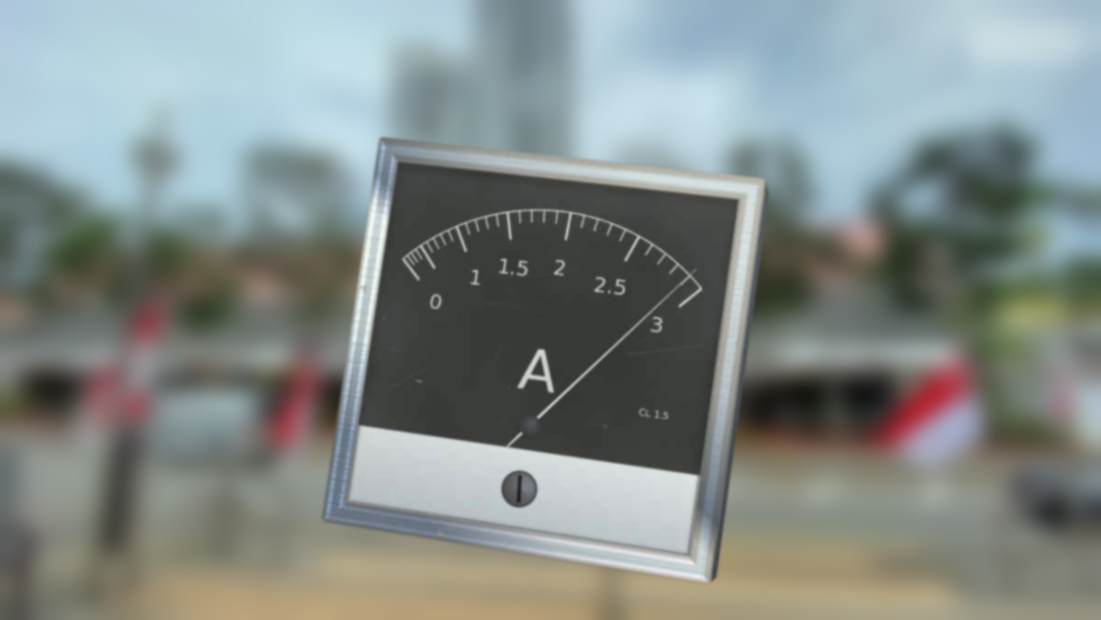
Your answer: 2.9A
